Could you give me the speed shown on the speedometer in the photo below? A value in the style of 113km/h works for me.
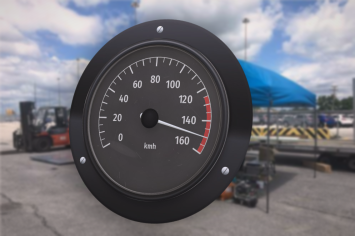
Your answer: 150km/h
